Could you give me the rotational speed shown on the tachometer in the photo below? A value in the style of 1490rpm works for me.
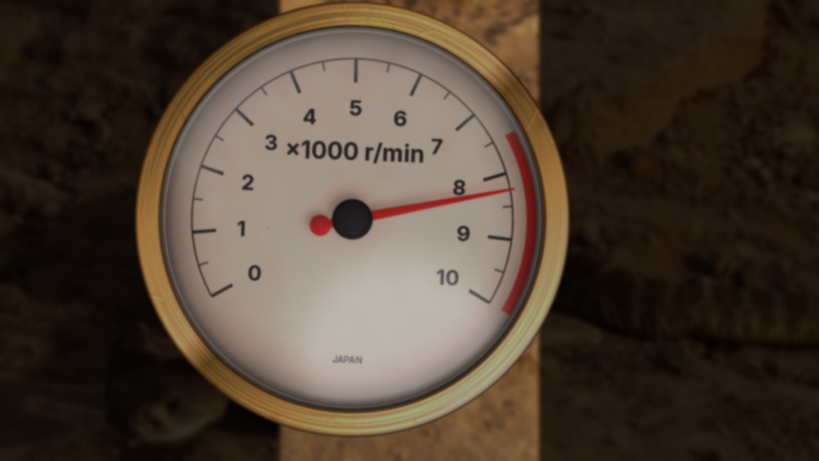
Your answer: 8250rpm
